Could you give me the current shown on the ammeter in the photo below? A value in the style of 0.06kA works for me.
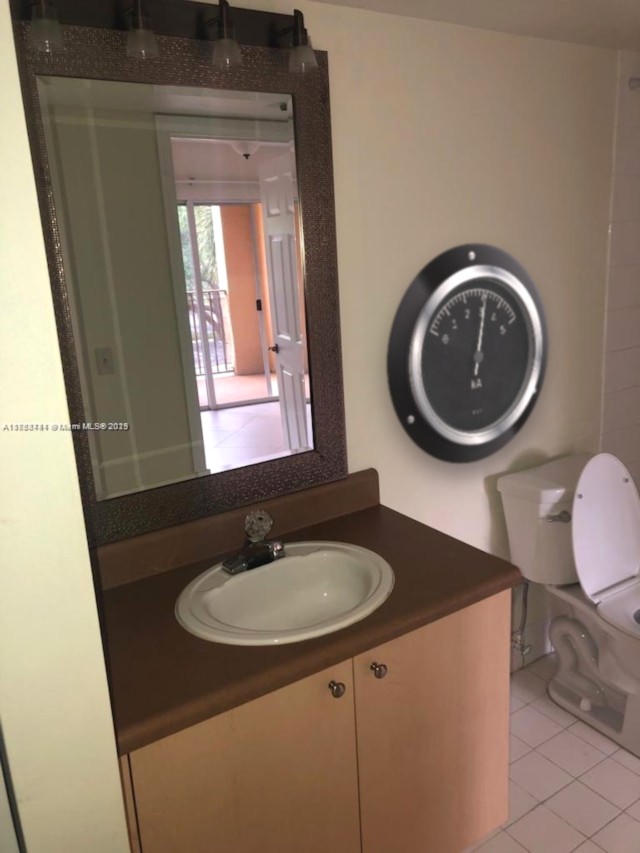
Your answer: 3kA
